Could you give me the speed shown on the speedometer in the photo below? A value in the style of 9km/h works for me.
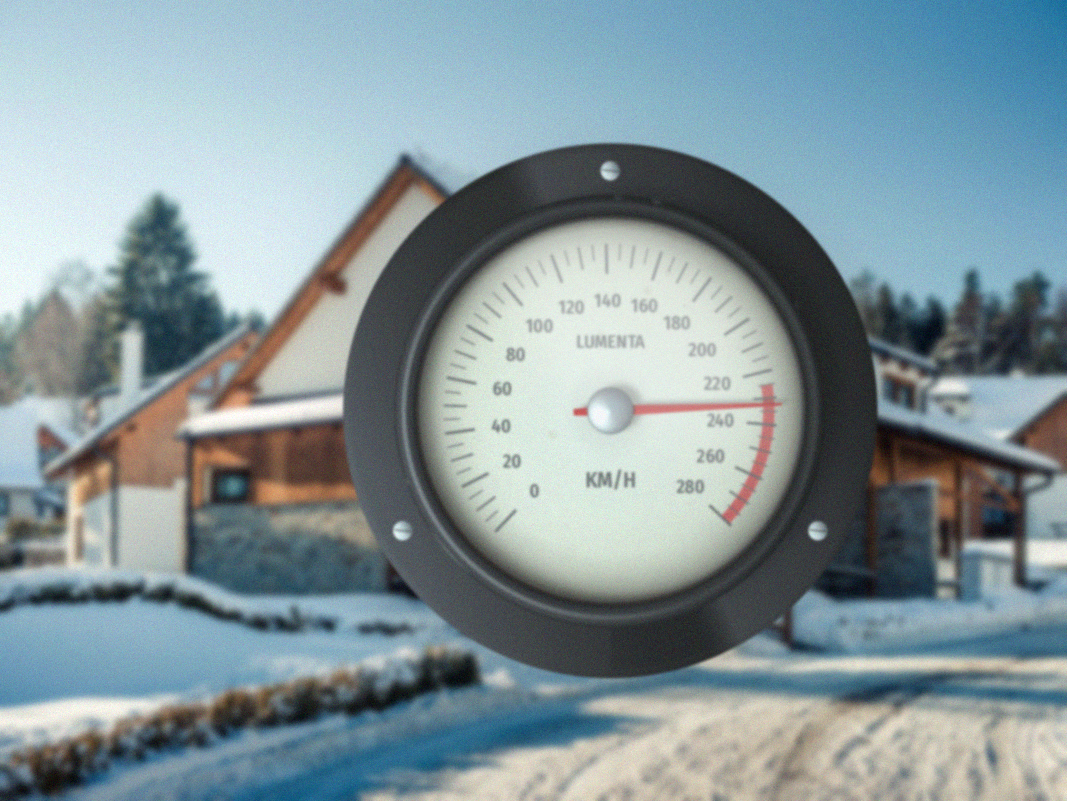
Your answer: 232.5km/h
